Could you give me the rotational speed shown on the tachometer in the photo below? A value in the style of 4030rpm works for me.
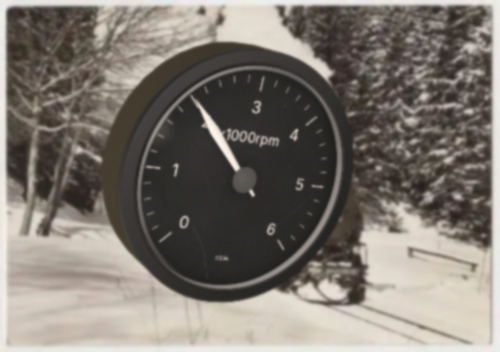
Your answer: 2000rpm
